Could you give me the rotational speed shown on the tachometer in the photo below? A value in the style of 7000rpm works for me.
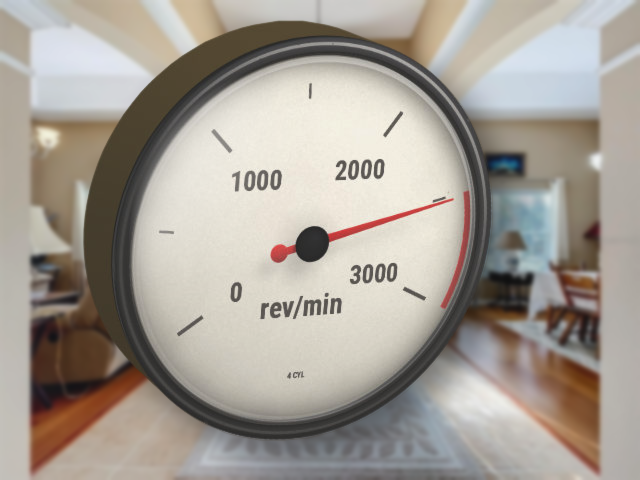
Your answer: 2500rpm
